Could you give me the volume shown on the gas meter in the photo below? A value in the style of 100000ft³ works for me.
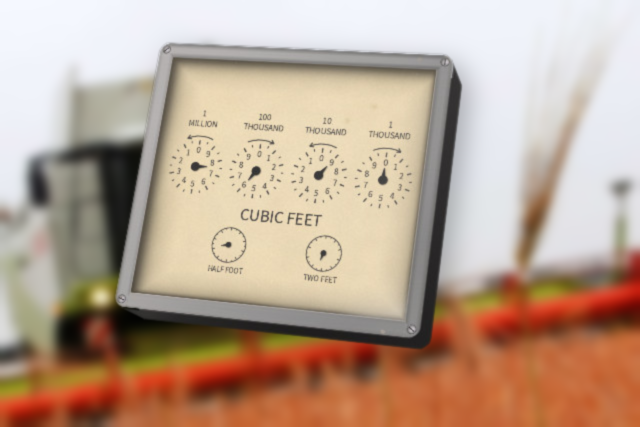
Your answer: 759000ft³
